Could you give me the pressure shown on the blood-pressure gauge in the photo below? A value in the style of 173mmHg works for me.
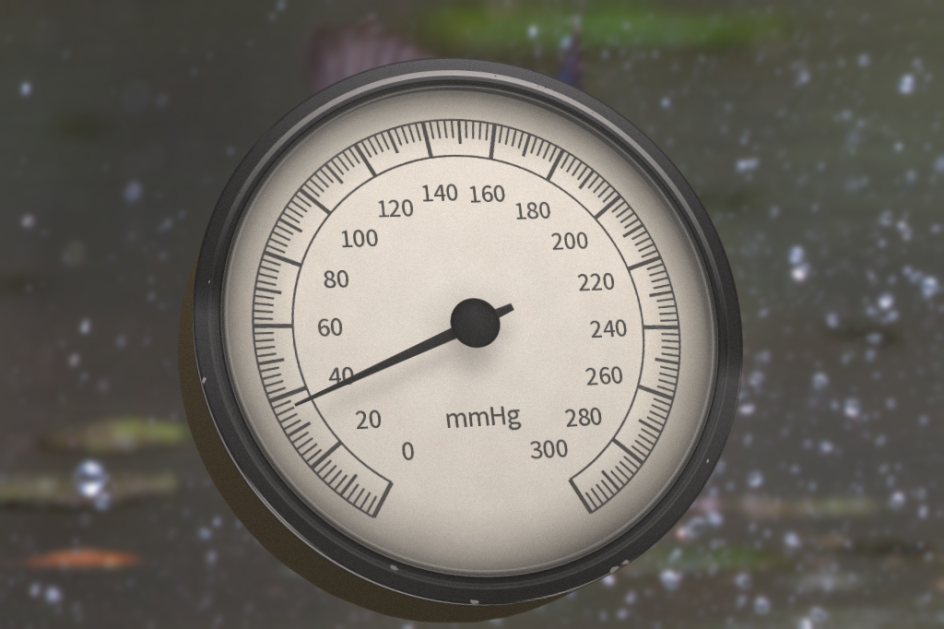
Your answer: 36mmHg
